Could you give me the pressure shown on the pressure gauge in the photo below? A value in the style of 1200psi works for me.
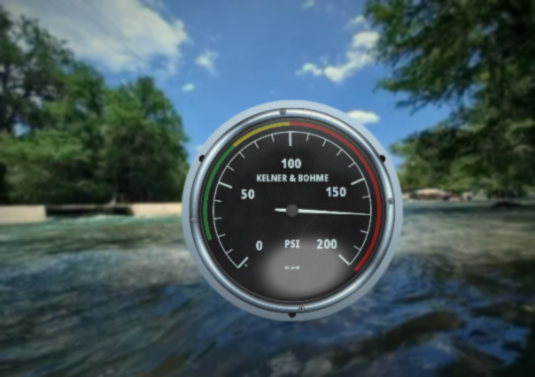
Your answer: 170psi
